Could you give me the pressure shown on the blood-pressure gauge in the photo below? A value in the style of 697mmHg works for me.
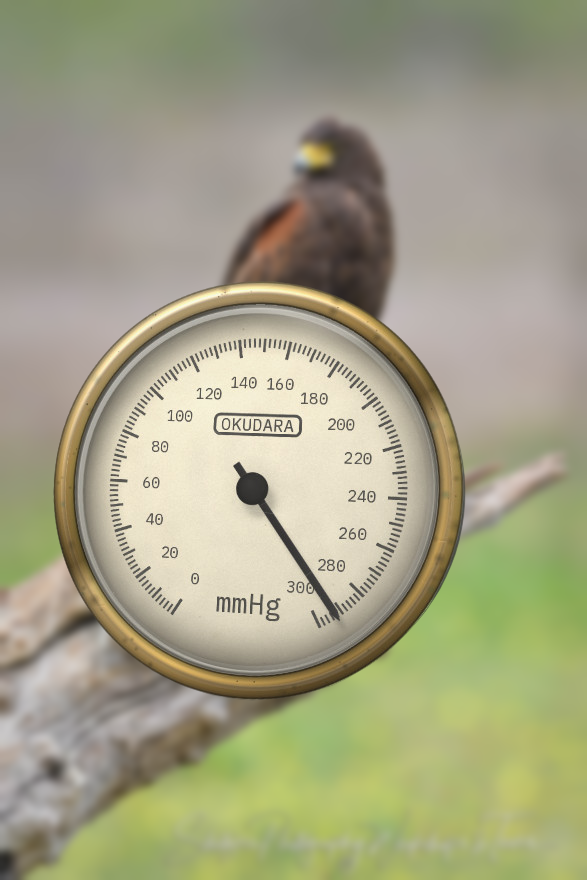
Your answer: 292mmHg
